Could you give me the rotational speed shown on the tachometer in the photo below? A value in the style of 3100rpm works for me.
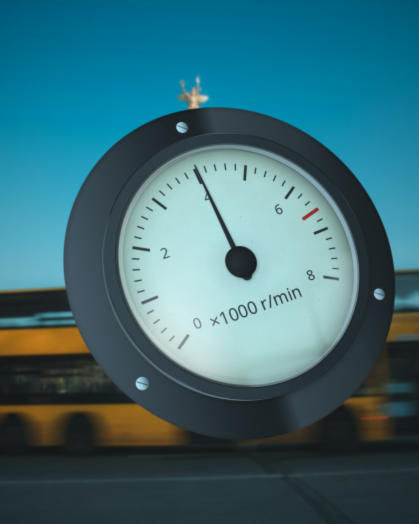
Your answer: 4000rpm
